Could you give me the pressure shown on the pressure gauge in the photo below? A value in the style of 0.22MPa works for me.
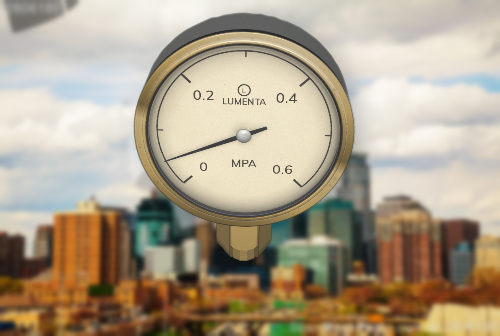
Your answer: 0.05MPa
